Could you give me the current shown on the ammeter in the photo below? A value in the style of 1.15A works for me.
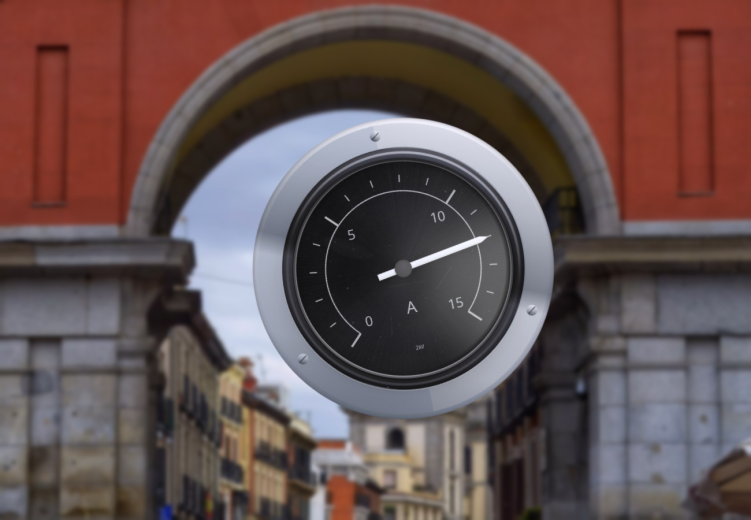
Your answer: 12A
